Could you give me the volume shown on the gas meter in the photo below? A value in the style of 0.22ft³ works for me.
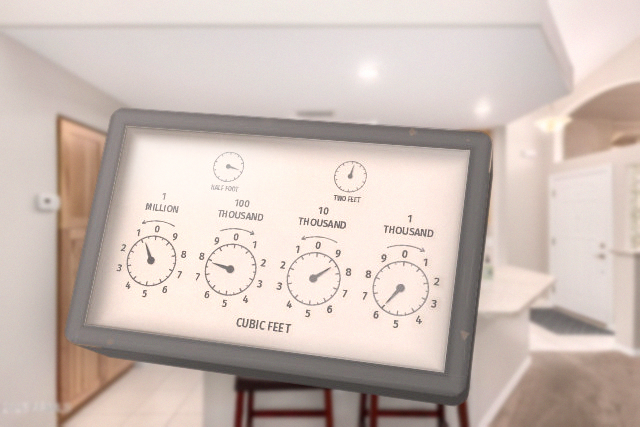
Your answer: 78600ft³
